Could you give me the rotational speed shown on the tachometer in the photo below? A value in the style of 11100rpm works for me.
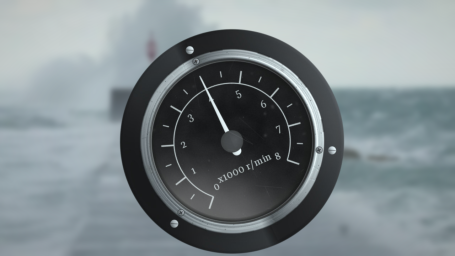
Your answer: 4000rpm
